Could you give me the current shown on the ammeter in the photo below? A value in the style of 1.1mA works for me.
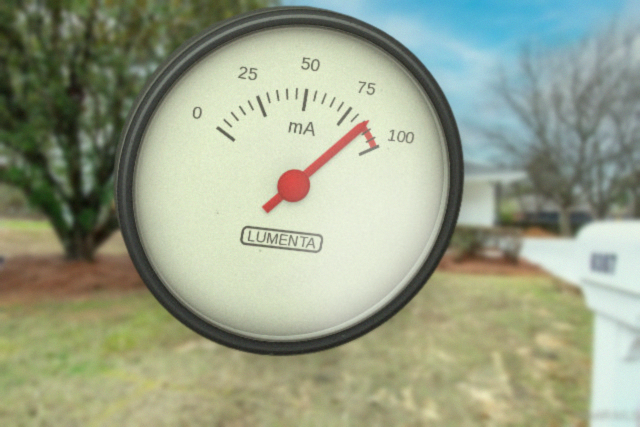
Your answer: 85mA
